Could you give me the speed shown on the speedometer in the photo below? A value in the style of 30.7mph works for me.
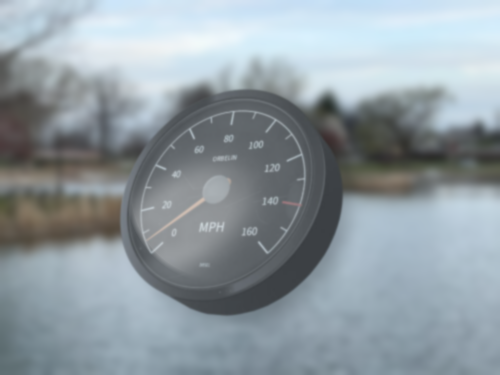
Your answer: 5mph
